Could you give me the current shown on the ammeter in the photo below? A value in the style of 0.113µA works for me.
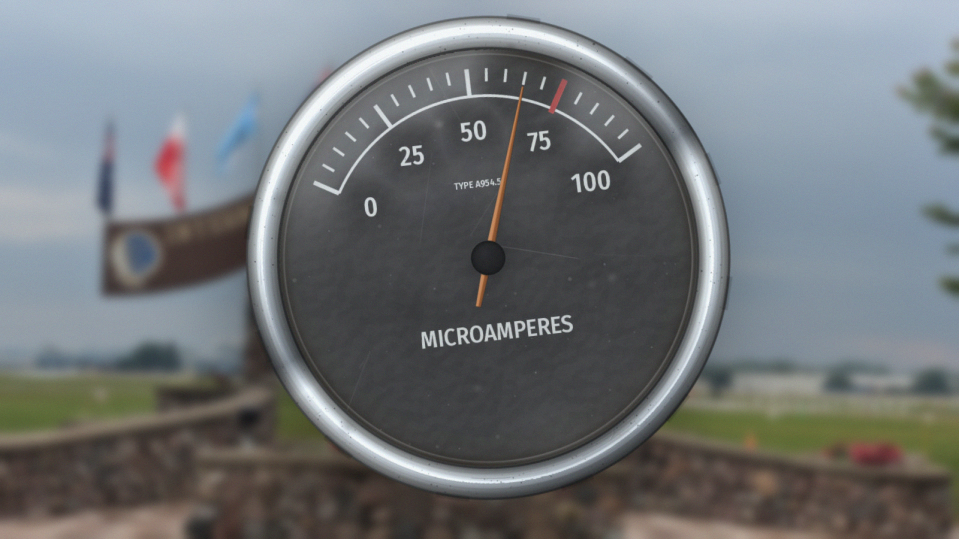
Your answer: 65µA
